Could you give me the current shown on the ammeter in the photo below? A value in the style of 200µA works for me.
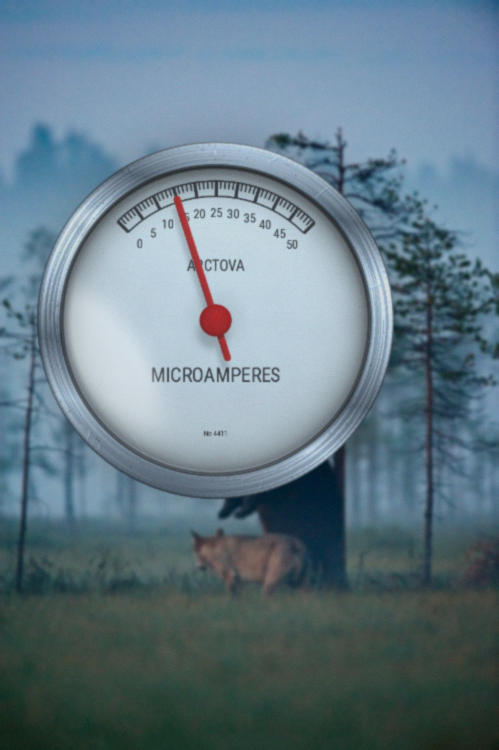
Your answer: 15µA
